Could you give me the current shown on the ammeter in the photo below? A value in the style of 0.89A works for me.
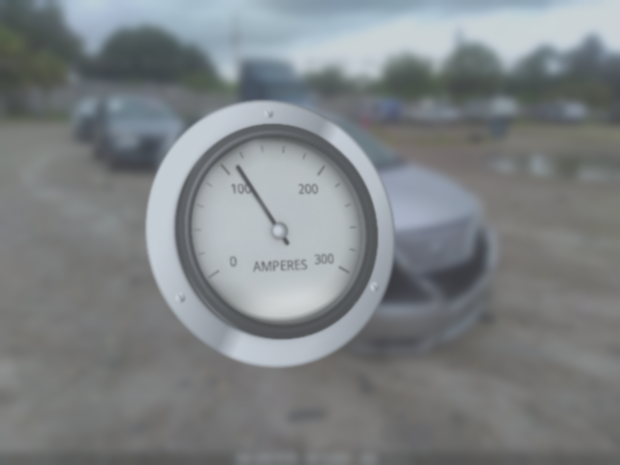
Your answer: 110A
